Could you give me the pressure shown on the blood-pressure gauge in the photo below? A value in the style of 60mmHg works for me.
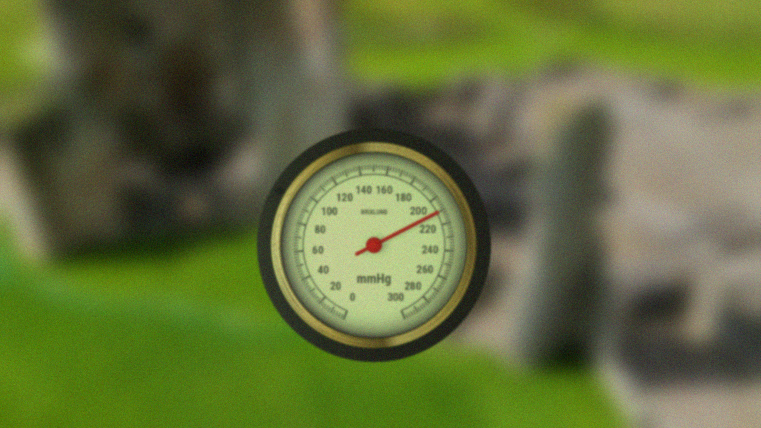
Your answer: 210mmHg
